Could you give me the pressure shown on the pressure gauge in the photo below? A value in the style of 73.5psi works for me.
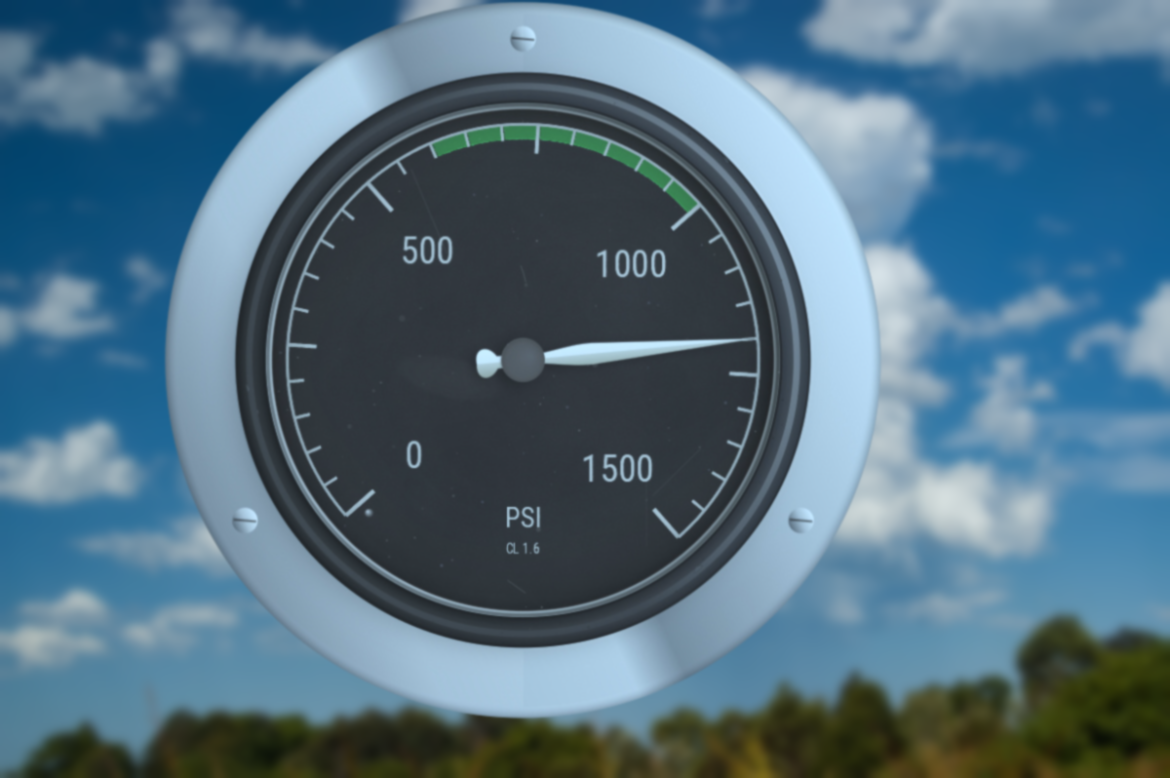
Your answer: 1200psi
